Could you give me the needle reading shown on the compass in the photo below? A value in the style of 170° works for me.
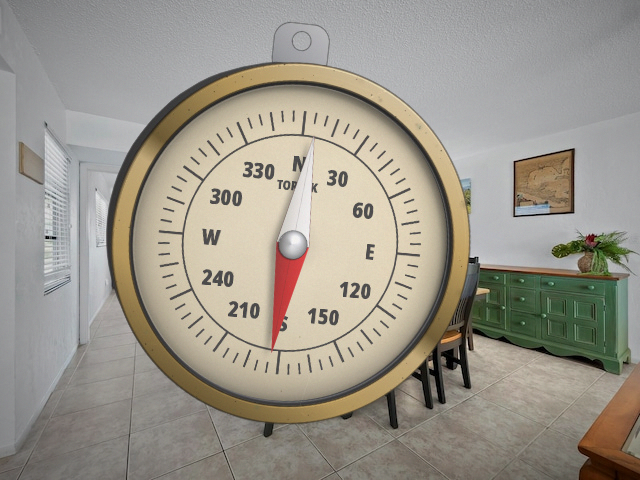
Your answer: 185°
